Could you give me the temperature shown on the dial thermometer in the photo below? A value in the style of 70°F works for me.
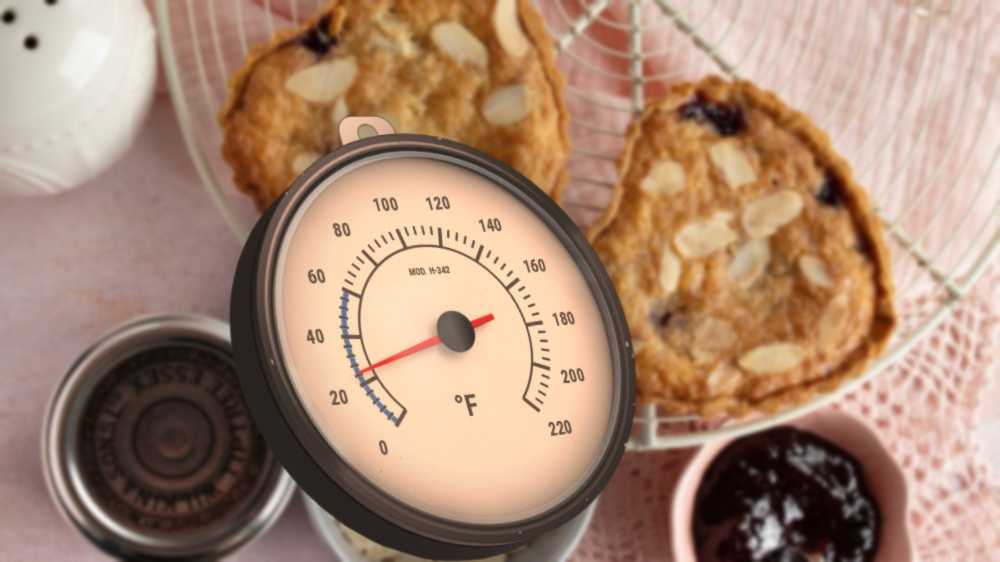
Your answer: 24°F
